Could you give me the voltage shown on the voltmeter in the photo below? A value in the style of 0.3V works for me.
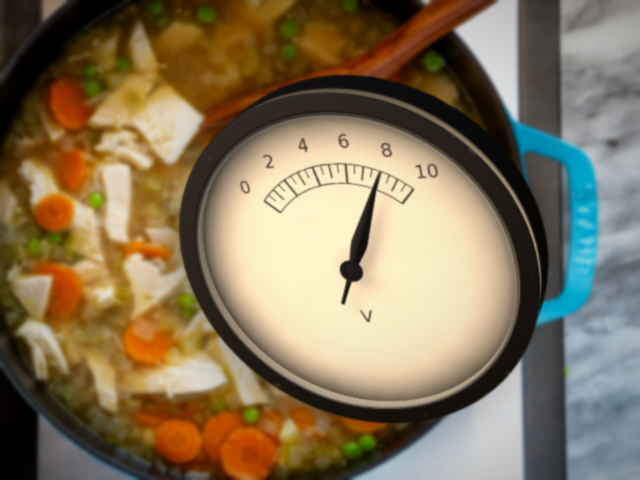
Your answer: 8V
